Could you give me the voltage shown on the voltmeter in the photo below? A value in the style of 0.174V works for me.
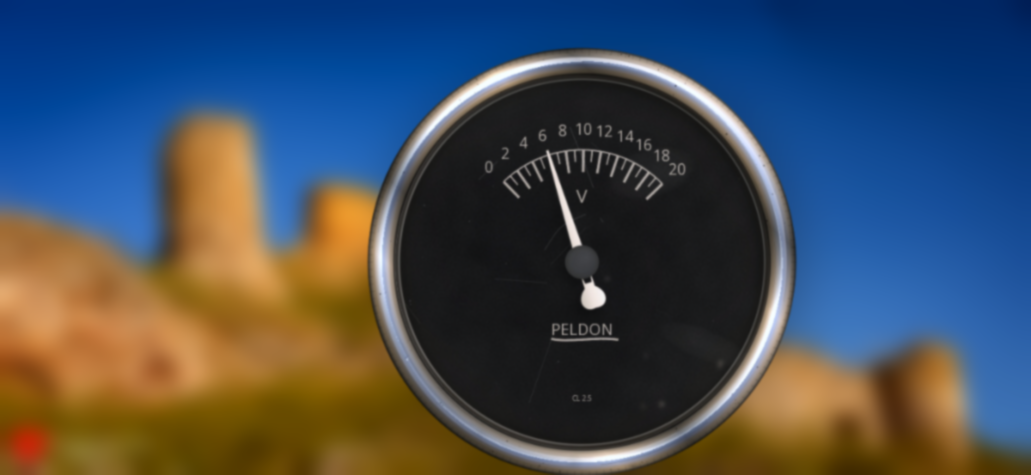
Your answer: 6V
